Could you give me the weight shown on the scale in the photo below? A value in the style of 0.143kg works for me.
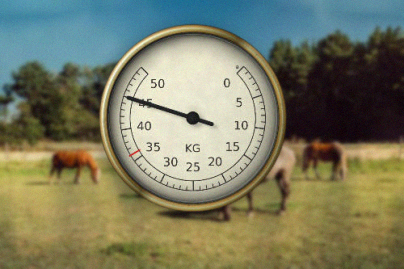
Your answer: 45kg
